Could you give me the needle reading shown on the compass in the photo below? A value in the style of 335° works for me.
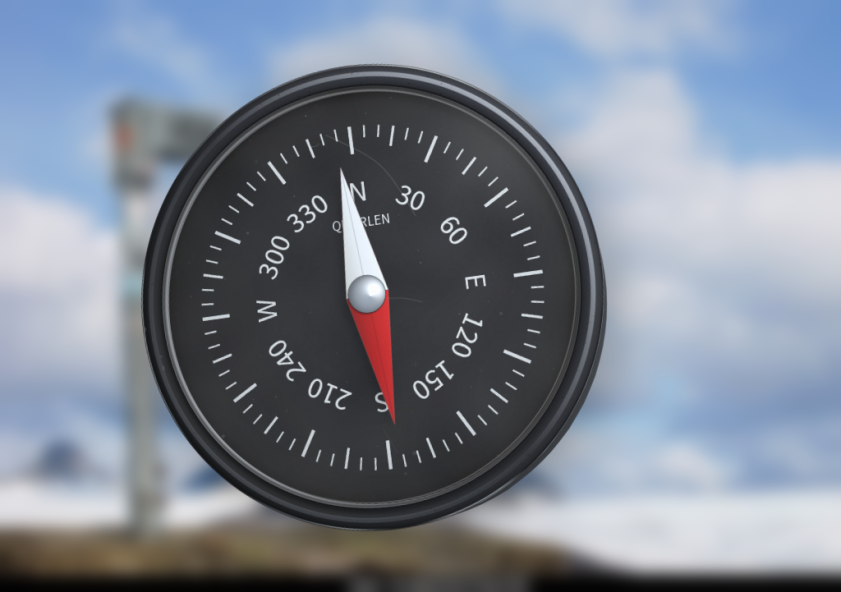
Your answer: 175°
